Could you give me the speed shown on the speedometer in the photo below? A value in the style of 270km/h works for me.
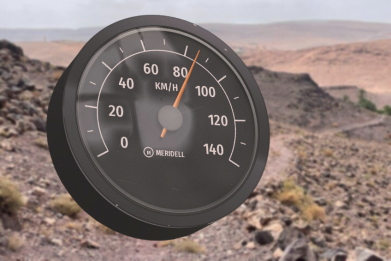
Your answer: 85km/h
